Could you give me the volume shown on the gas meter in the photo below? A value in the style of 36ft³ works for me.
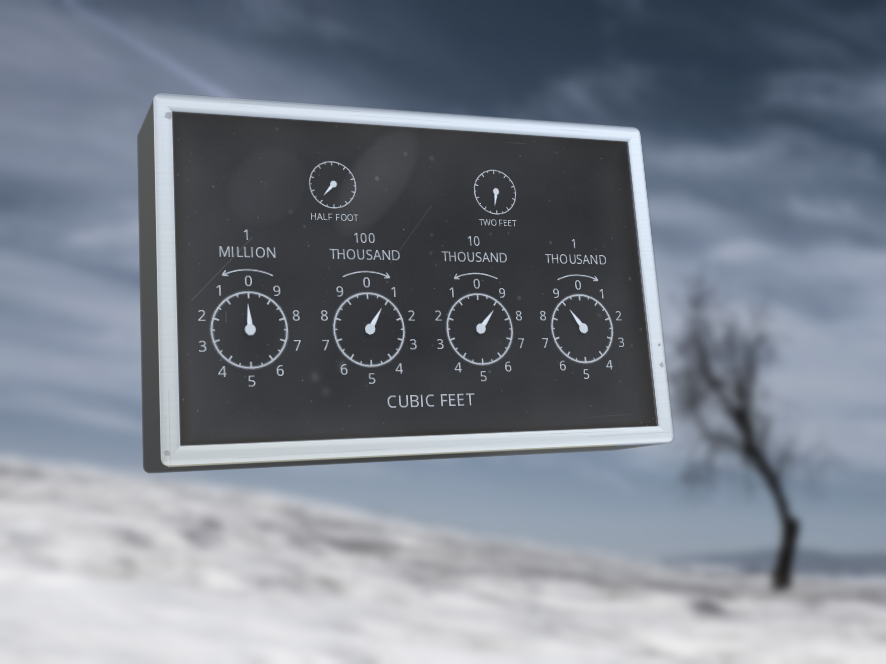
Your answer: 8900ft³
